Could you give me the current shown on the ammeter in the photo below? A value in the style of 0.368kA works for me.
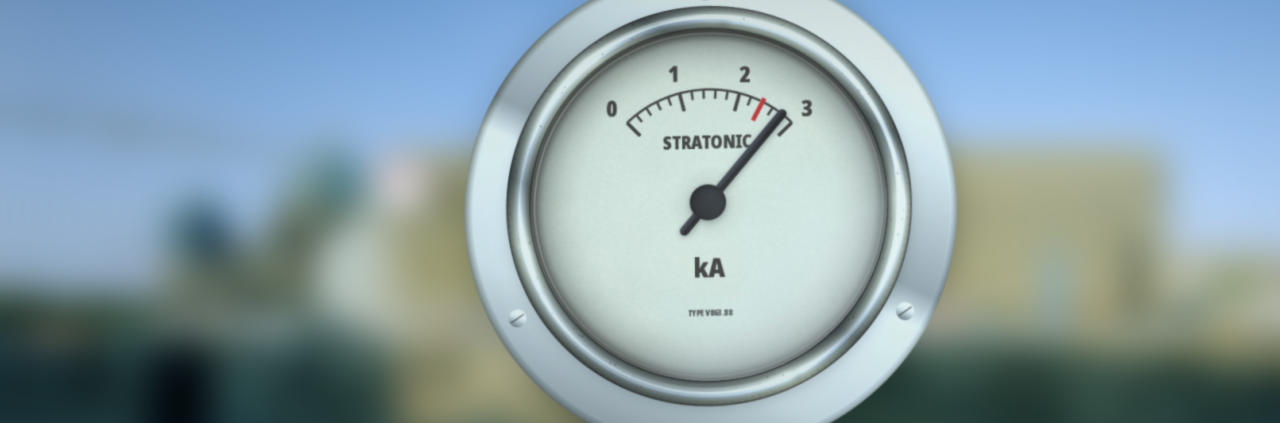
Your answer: 2.8kA
